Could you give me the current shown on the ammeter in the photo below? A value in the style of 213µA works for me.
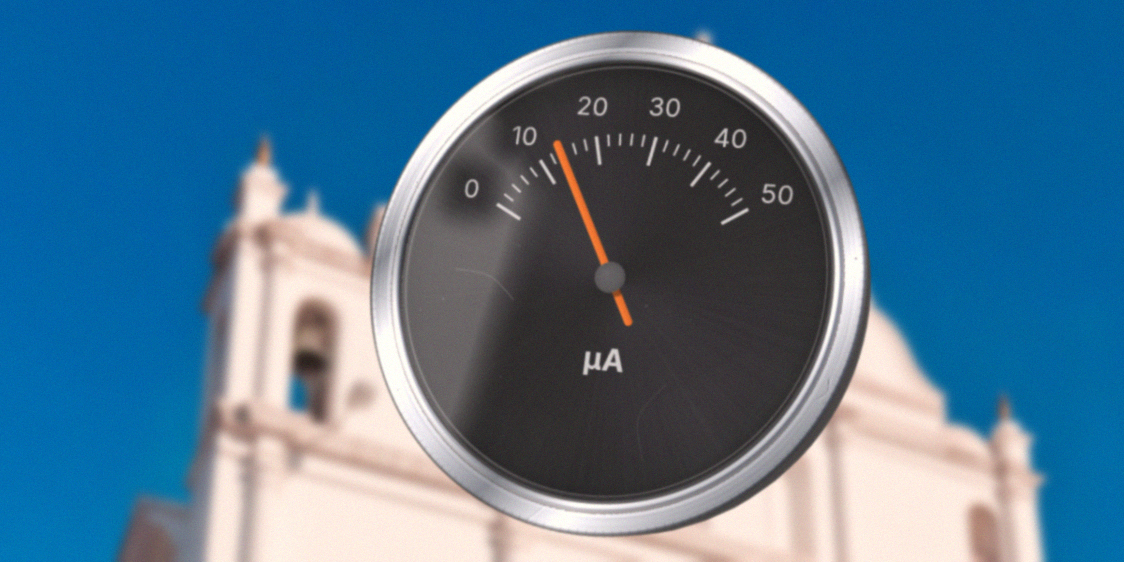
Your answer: 14µA
